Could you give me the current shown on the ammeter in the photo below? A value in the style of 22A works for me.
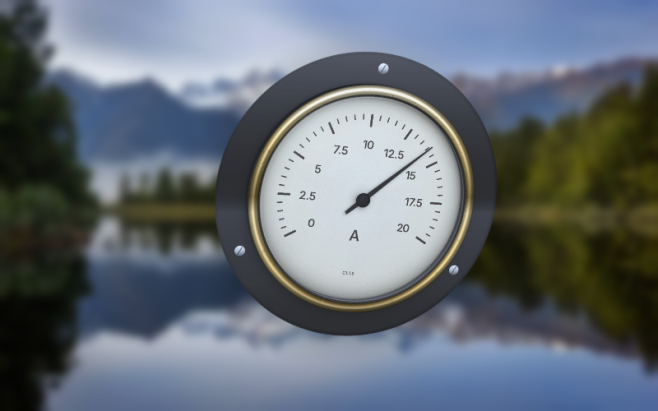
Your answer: 14A
